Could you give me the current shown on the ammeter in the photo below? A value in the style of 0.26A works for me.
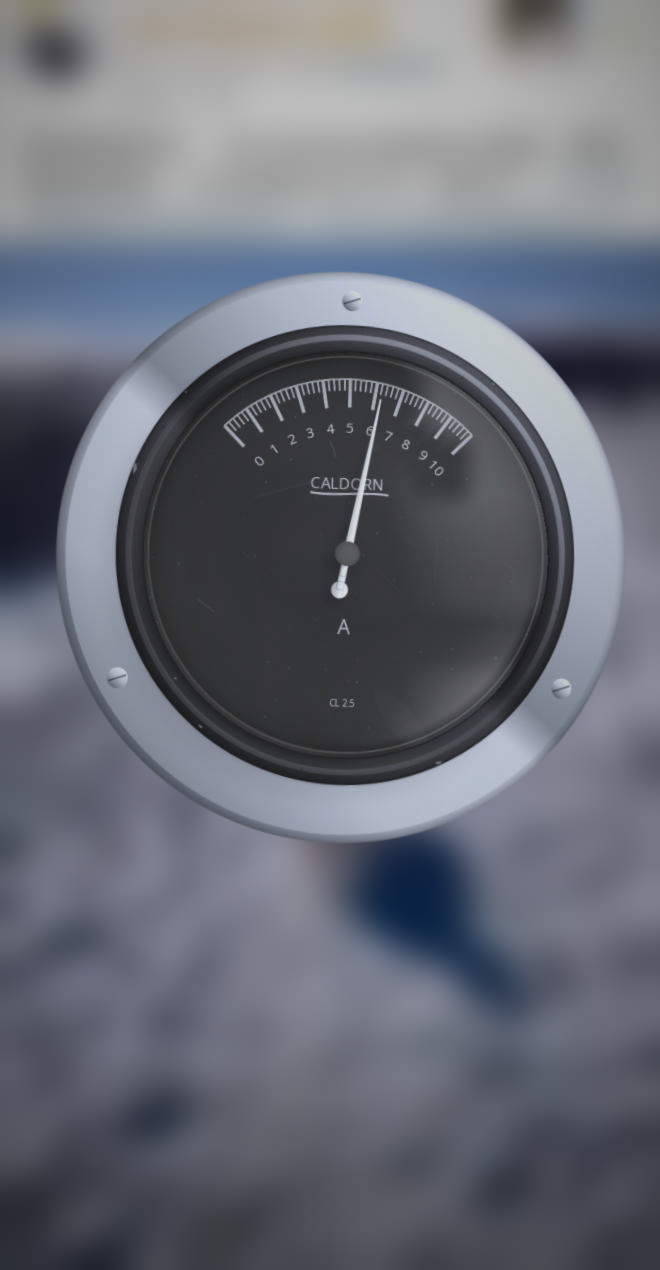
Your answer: 6.2A
